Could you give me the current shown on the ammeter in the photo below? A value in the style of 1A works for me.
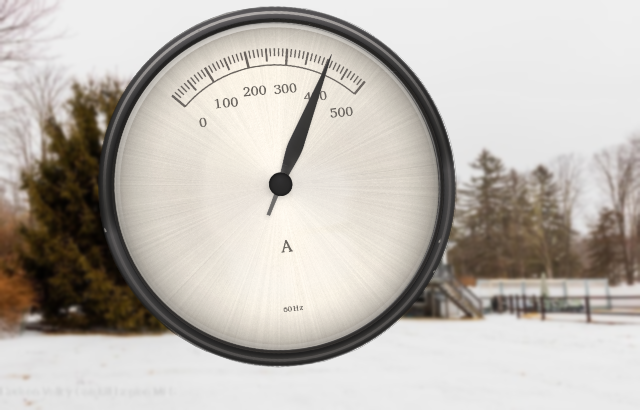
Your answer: 400A
